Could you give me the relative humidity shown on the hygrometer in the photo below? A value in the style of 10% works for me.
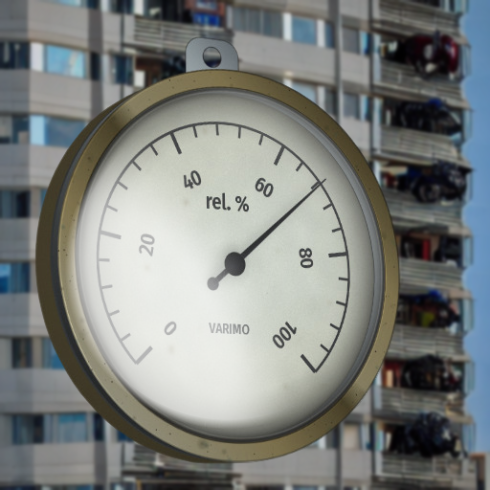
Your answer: 68%
